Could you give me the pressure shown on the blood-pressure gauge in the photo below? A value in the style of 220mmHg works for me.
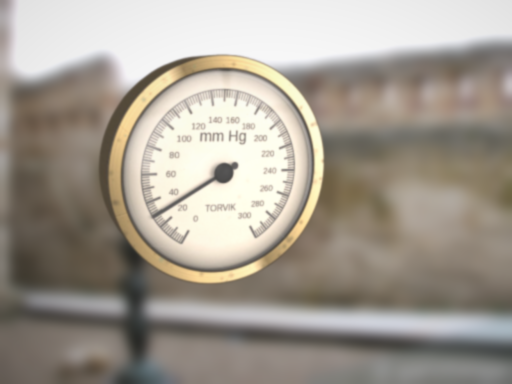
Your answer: 30mmHg
